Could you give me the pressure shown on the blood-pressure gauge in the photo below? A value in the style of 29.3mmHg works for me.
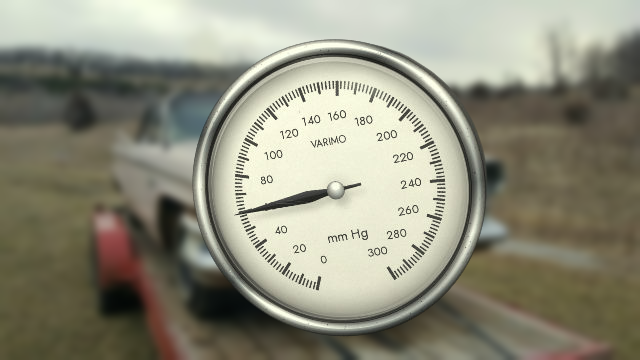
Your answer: 60mmHg
